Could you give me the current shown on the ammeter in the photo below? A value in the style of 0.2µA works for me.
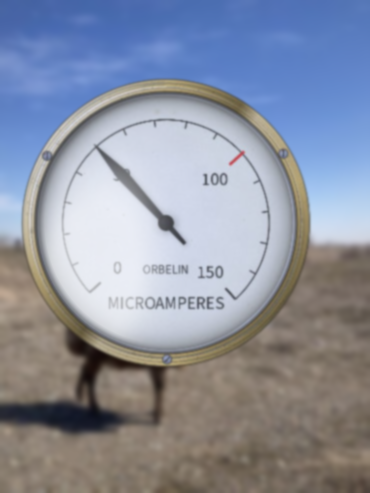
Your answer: 50µA
